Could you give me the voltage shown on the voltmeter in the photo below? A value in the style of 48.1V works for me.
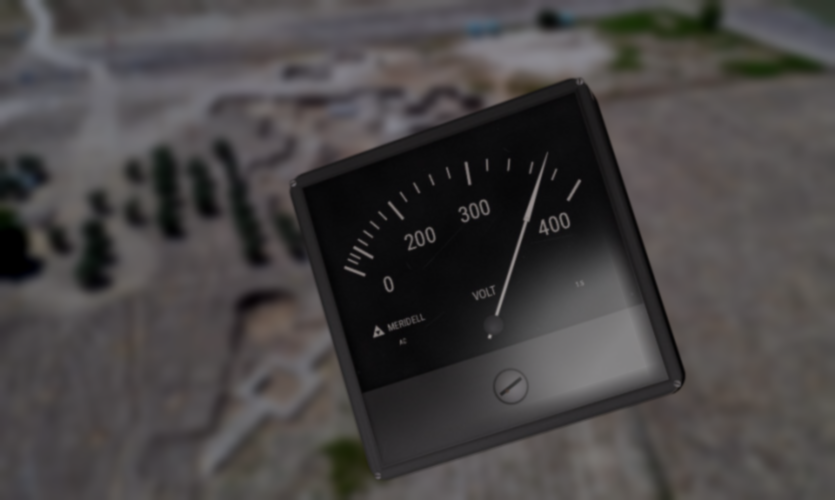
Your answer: 370V
